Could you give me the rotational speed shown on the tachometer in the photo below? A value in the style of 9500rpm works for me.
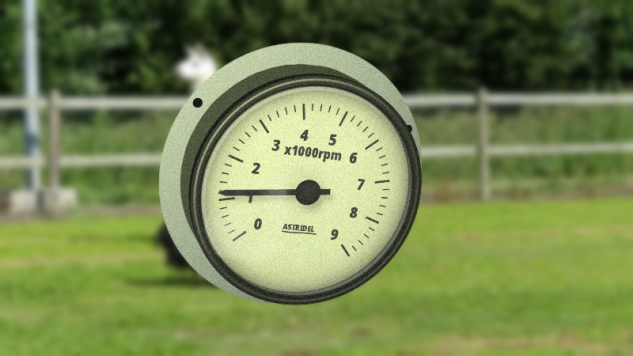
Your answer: 1200rpm
